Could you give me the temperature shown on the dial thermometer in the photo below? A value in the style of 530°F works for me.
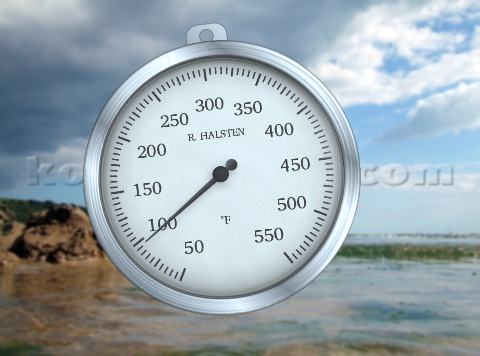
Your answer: 95°F
